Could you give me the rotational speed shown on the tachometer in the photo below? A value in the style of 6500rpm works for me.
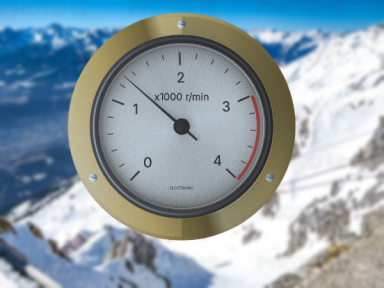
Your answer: 1300rpm
